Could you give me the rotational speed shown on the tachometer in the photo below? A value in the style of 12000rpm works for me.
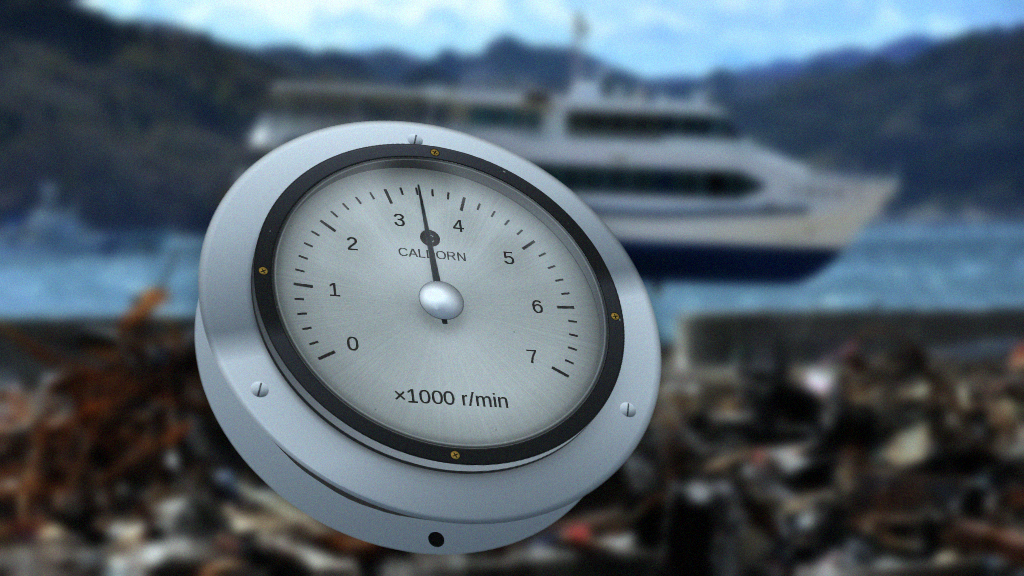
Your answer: 3400rpm
